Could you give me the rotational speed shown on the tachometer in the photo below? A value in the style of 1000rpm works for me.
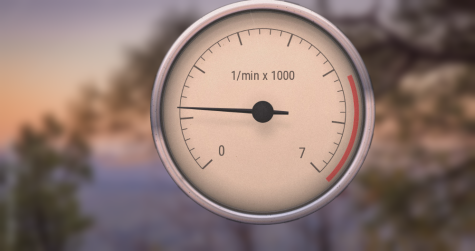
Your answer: 1200rpm
